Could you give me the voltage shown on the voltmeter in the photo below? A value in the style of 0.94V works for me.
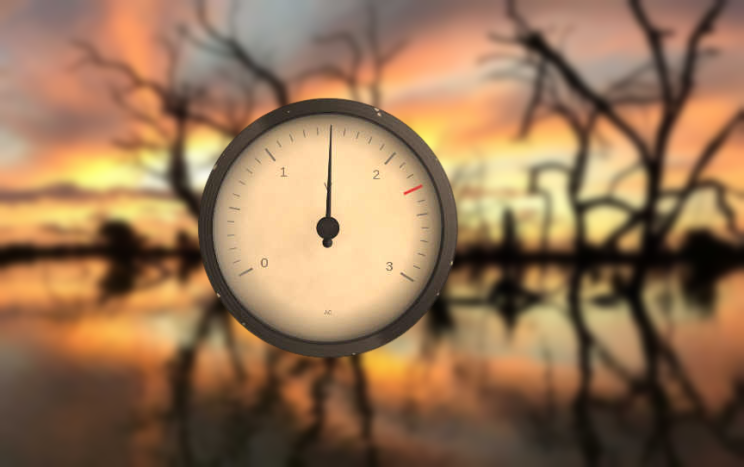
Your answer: 1.5V
